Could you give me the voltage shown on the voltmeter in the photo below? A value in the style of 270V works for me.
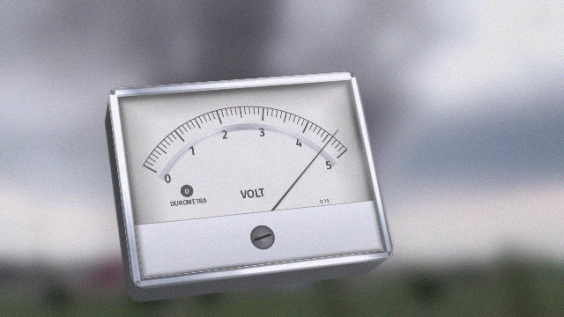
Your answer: 4.6V
